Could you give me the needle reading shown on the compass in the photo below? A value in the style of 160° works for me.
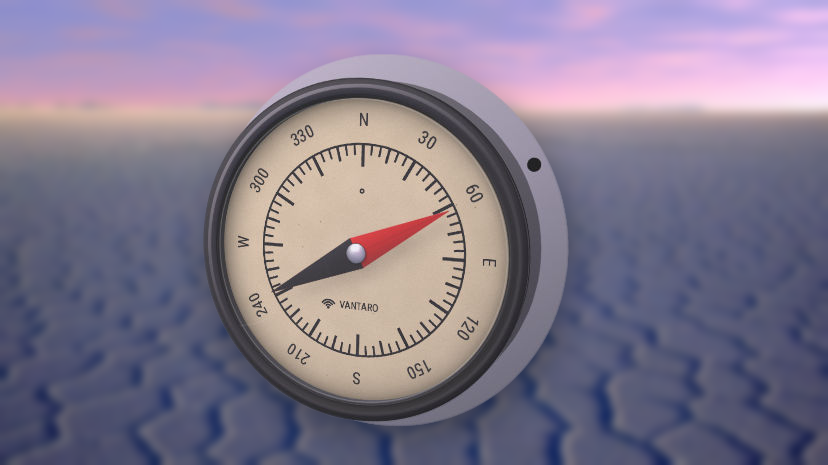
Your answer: 62.5°
